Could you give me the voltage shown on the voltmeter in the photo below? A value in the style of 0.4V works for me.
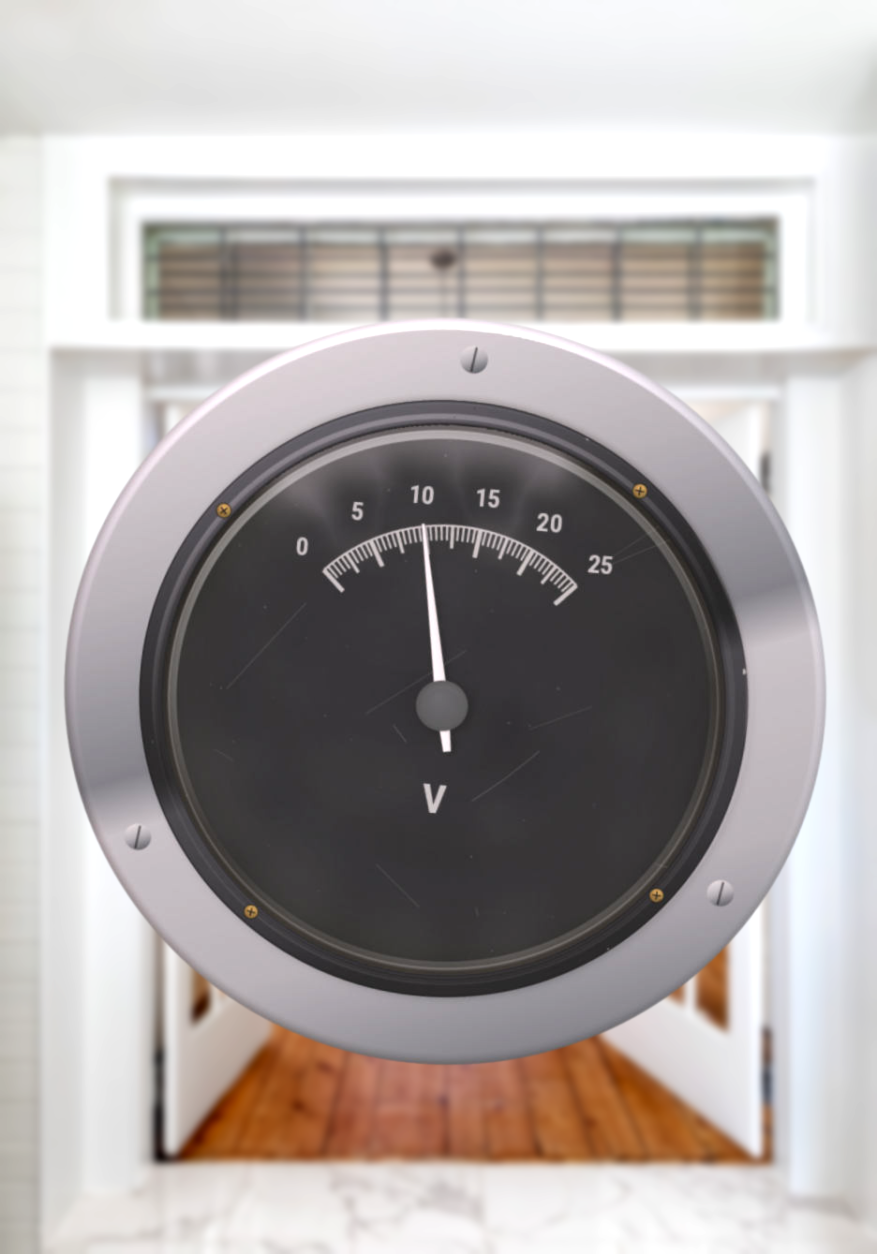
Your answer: 10V
